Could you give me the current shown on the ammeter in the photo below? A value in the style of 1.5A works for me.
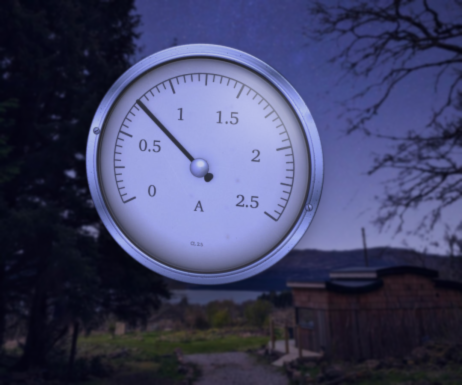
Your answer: 0.75A
